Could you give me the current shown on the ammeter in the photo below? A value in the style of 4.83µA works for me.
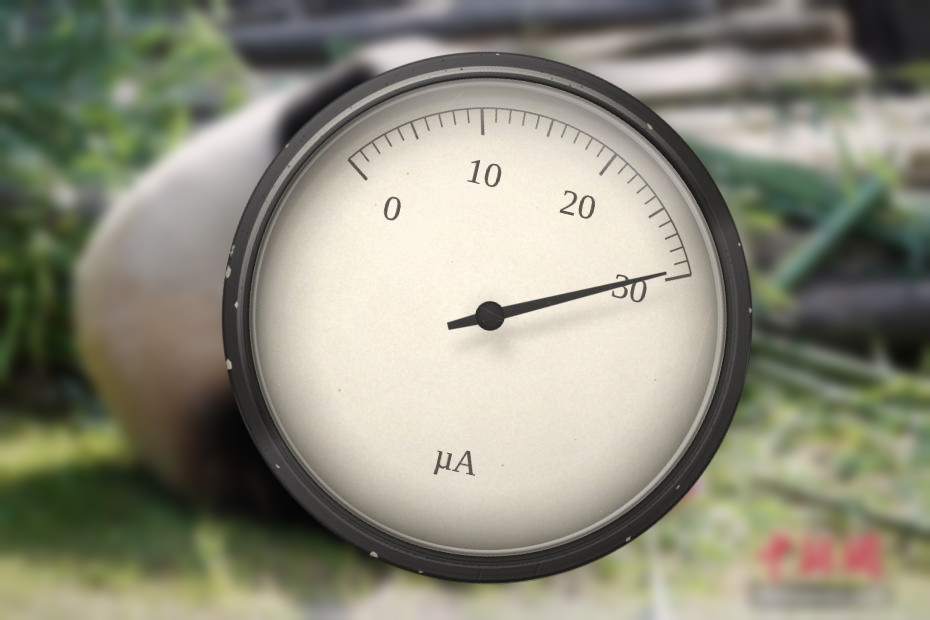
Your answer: 29.5µA
